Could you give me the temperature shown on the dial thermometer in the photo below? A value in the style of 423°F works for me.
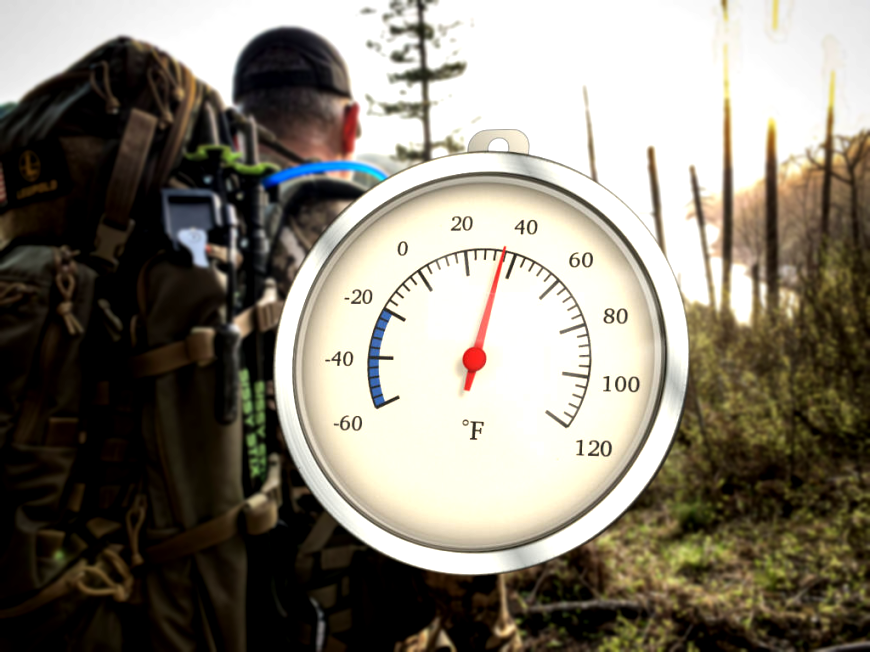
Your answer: 36°F
